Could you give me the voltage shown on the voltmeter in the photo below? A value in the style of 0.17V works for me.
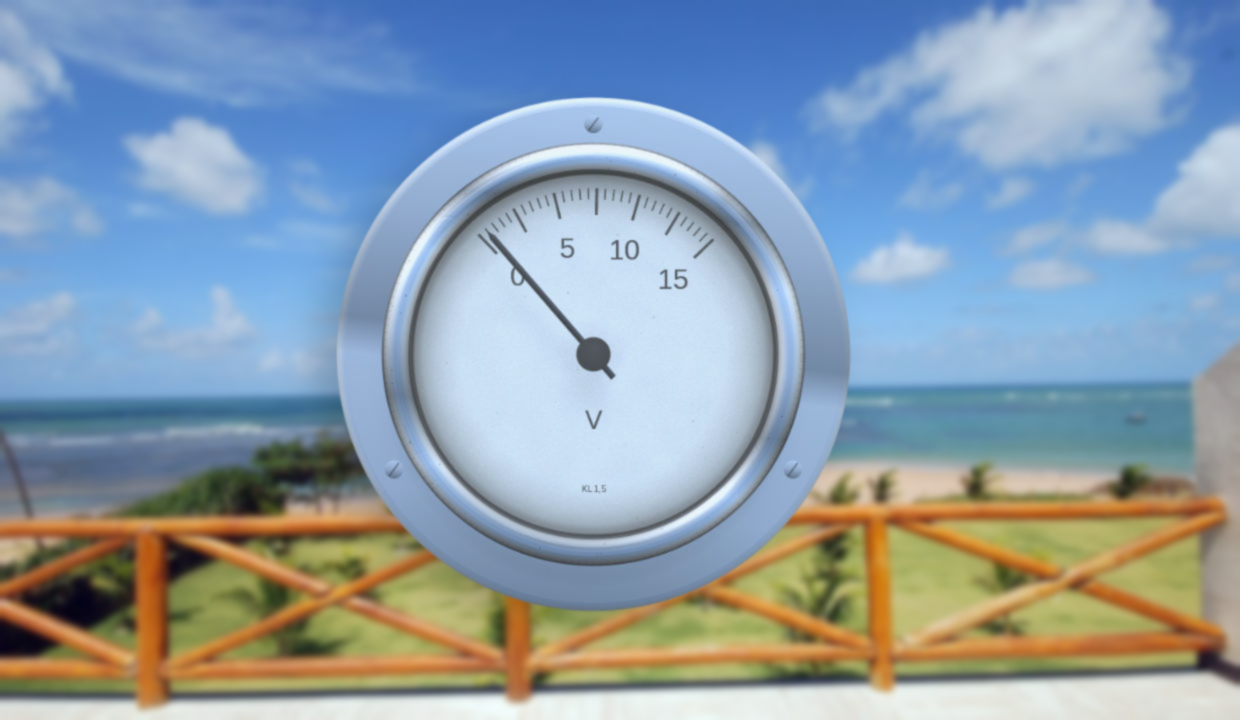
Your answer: 0.5V
